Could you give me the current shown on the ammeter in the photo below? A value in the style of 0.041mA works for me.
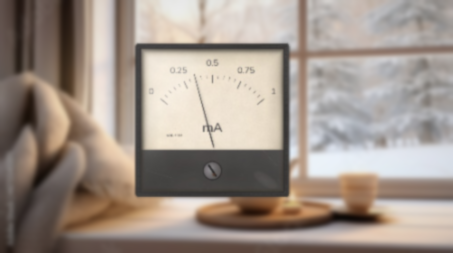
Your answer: 0.35mA
